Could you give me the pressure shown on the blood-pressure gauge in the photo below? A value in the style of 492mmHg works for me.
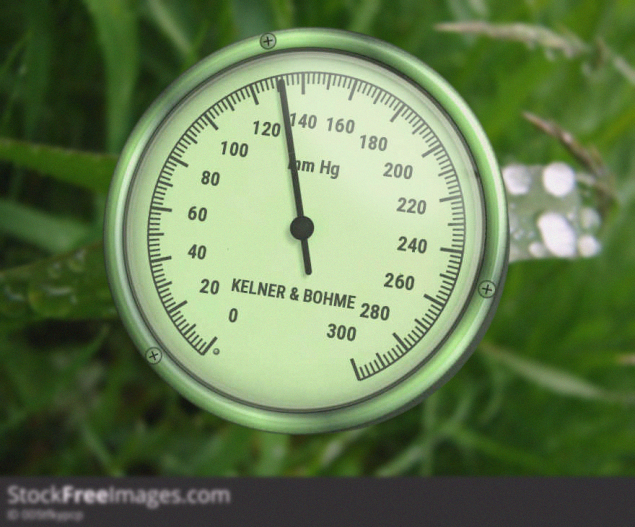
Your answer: 132mmHg
